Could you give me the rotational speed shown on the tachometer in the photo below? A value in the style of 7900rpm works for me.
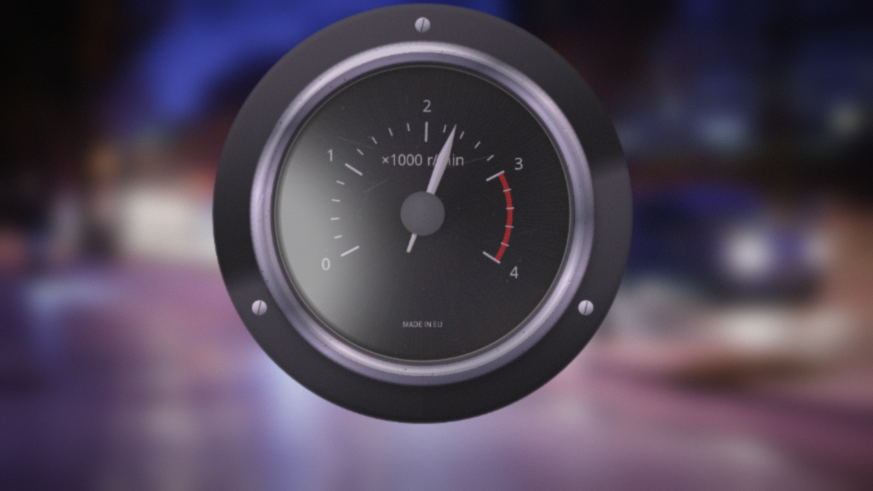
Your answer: 2300rpm
